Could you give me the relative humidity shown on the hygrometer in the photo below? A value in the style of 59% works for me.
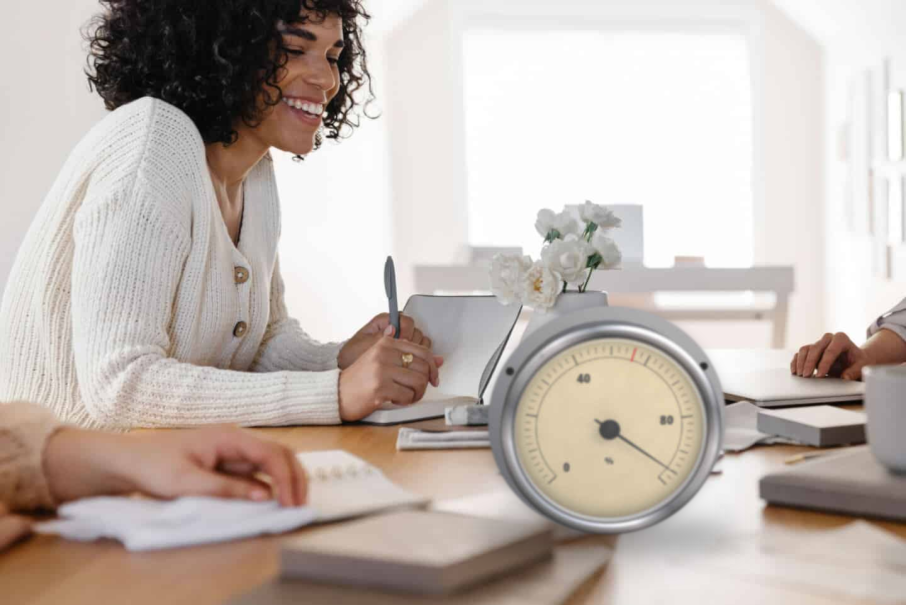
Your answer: 96%
